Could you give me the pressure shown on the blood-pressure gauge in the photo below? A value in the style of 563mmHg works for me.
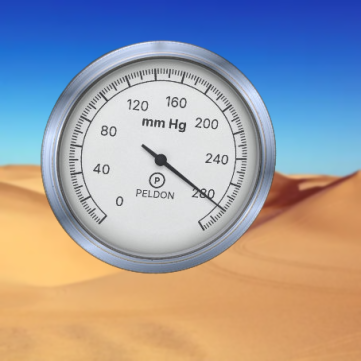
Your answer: 280mmHg
